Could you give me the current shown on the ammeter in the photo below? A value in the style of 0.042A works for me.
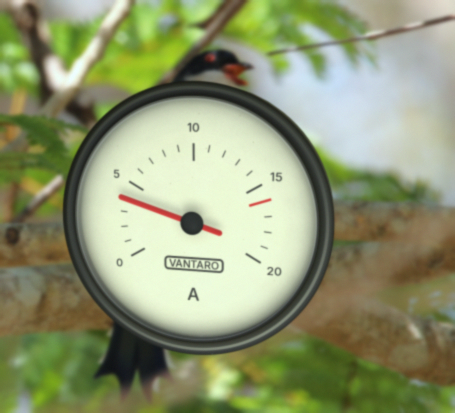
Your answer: 4A
